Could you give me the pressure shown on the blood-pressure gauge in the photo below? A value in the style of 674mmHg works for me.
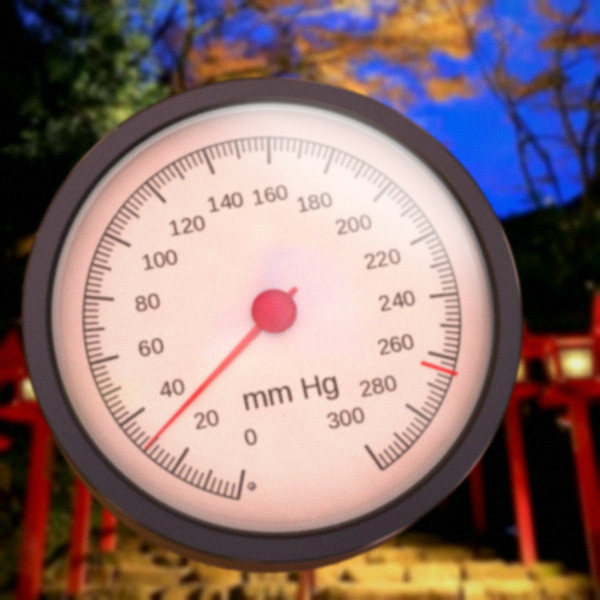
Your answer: 30mmHg
